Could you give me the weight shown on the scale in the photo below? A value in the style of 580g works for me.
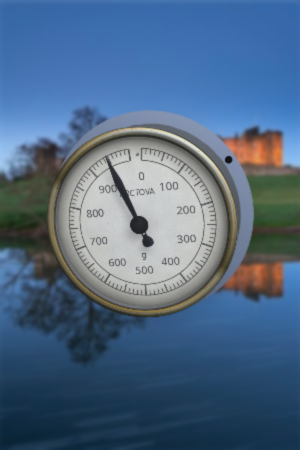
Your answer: 950g
